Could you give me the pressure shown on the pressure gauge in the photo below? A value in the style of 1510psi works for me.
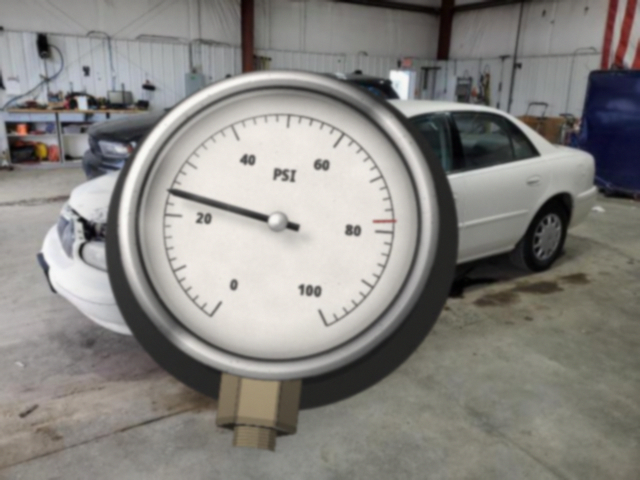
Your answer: 24psi
